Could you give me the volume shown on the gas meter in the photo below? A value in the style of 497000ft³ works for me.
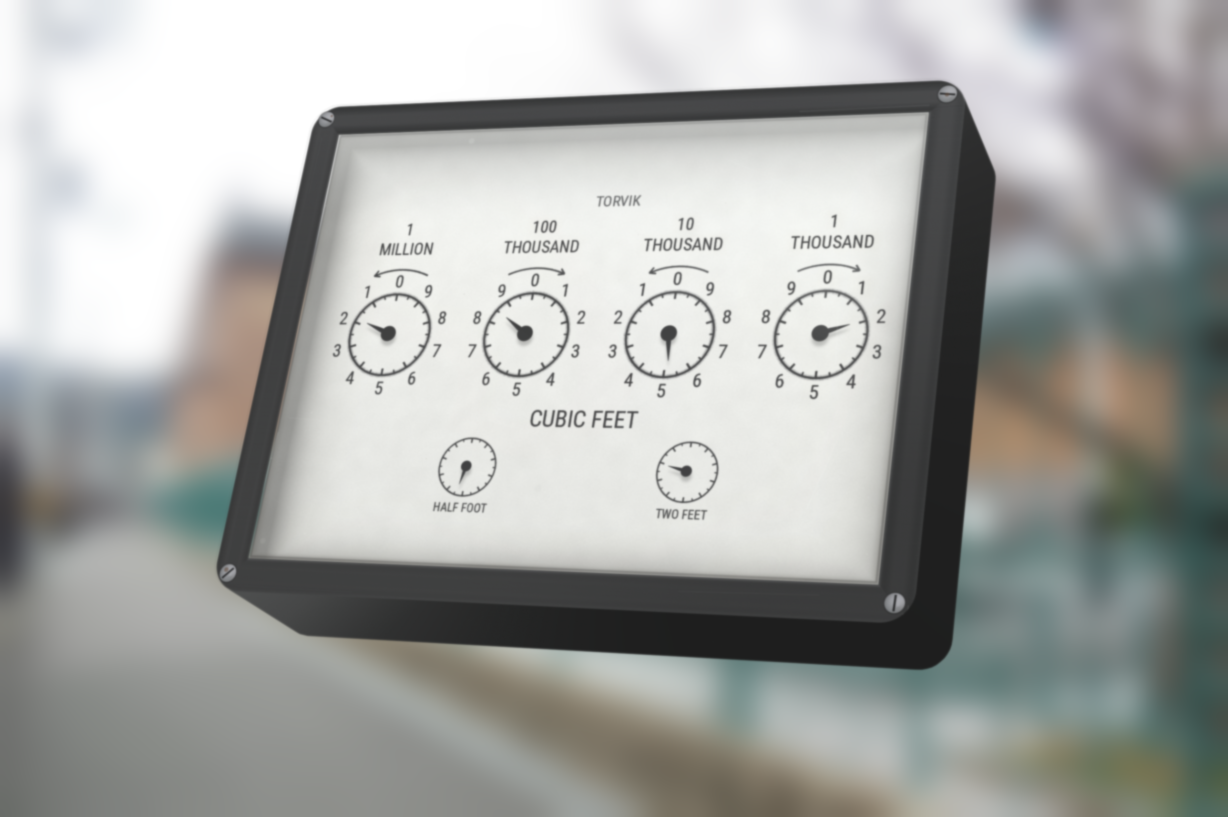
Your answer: 185200ft³
